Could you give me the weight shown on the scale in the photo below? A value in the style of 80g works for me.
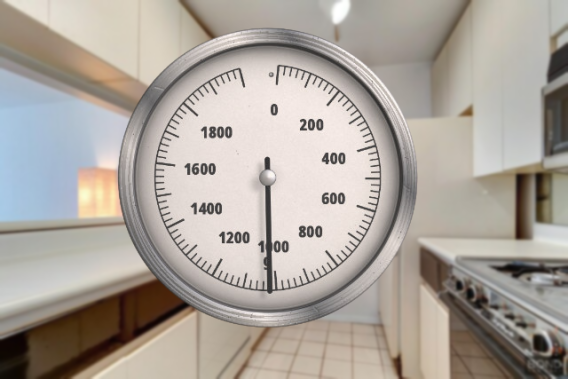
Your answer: 1020g
